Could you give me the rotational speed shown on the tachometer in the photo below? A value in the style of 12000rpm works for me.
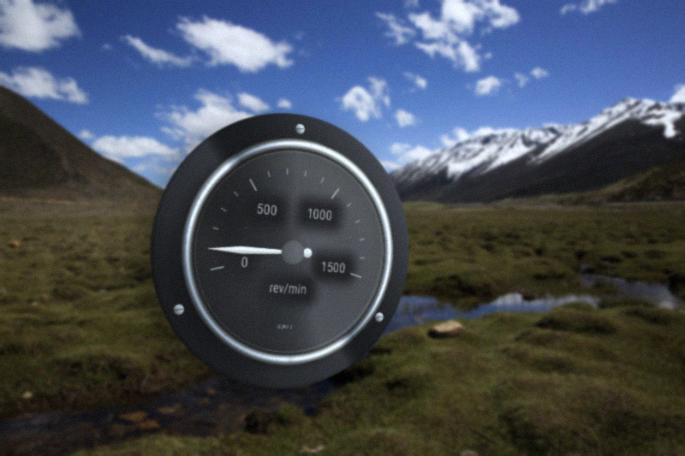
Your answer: 100rpm
